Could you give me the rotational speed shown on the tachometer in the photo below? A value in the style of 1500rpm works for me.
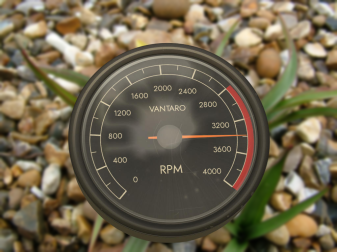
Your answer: 3400rpm
